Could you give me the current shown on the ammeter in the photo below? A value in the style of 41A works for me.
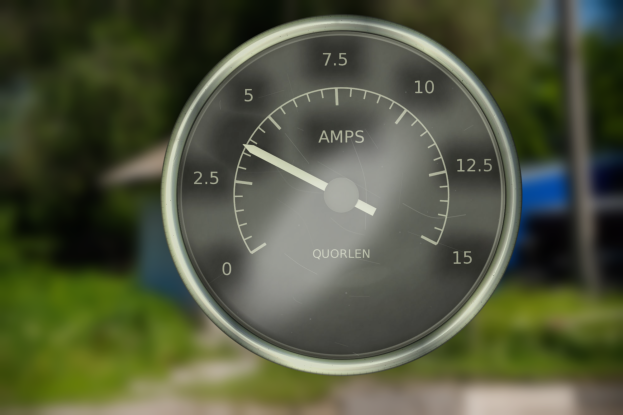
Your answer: 3.75A
